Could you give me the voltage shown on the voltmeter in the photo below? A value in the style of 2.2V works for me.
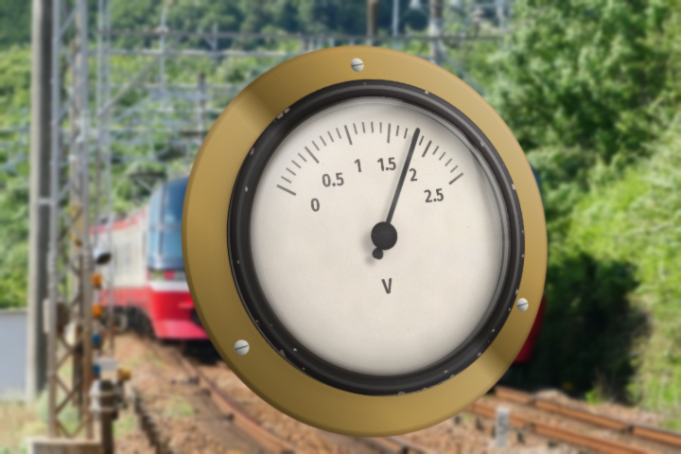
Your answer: 1.8V
